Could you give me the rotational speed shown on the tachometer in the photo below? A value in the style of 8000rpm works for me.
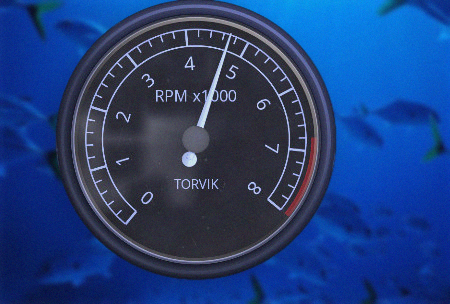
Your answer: 4700rpm
